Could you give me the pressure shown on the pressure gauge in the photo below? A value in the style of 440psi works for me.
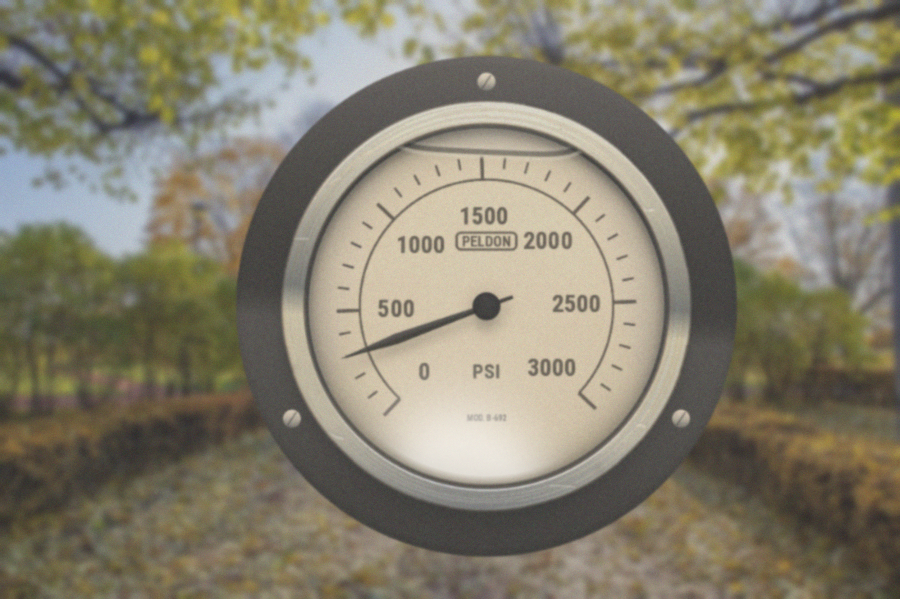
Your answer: 300psi
